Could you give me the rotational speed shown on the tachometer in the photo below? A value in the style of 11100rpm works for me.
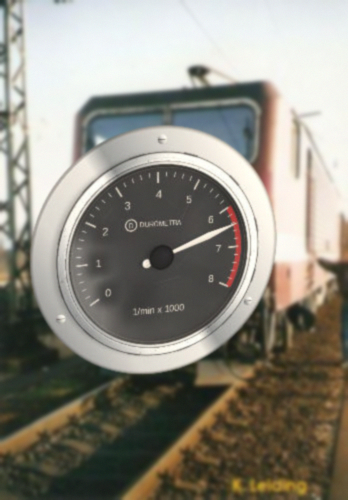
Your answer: 6400rpm
